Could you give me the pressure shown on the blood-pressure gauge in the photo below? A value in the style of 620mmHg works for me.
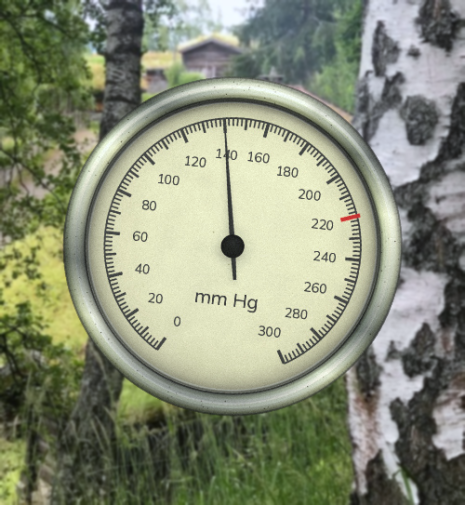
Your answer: 140mmHg
